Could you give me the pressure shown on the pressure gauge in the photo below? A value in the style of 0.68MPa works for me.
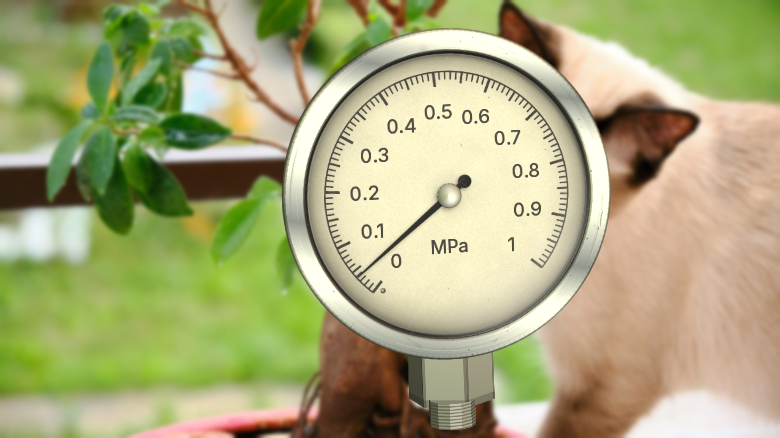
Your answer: 0.04MPa
